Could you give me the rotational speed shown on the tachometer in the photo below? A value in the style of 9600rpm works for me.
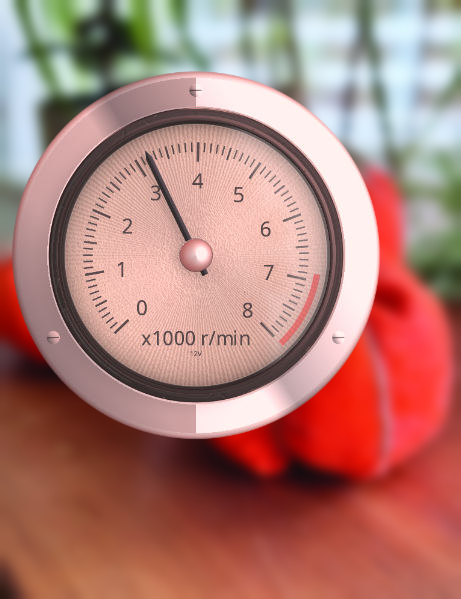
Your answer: 3200rpm
